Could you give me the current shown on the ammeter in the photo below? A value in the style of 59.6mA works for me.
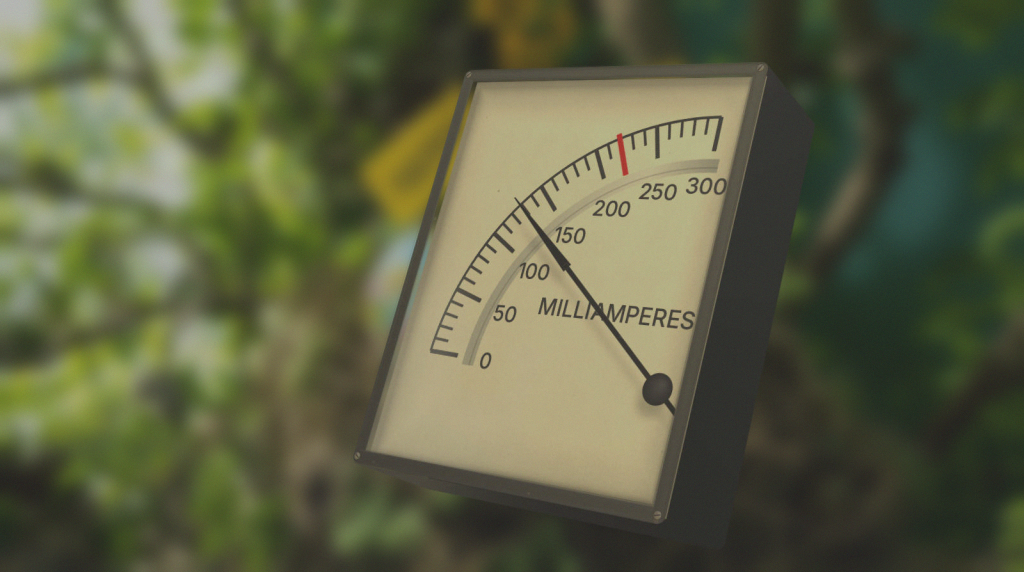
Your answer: 130mA
